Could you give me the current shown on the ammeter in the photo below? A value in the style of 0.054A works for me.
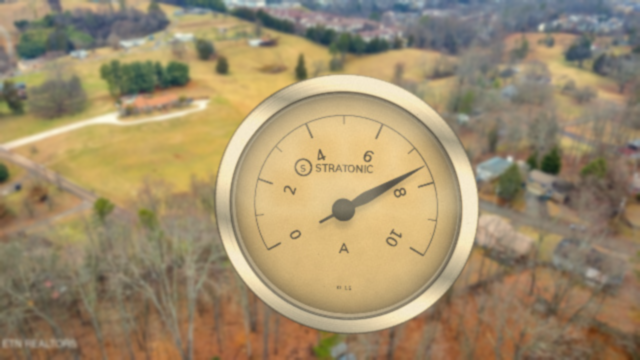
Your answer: 7.5A
